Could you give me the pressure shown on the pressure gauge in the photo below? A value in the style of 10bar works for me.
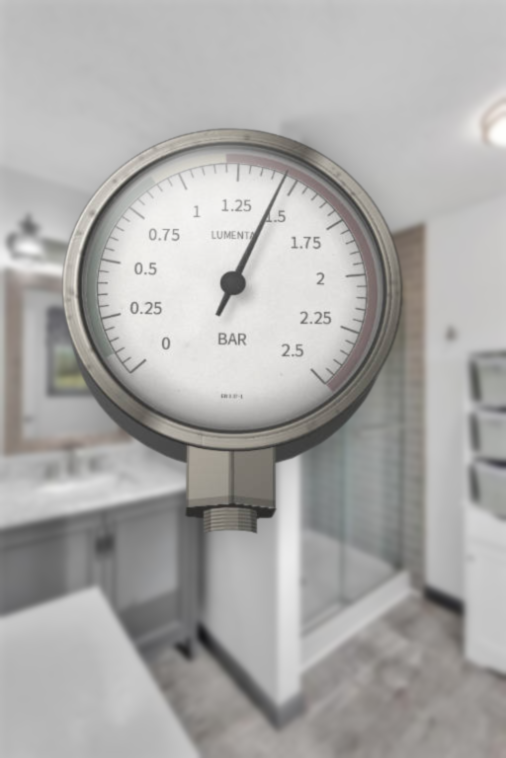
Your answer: 1.45bar
